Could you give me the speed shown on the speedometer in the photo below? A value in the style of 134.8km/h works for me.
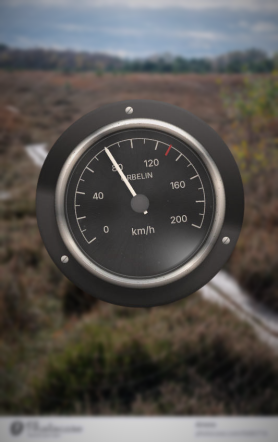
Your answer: 80km/h
